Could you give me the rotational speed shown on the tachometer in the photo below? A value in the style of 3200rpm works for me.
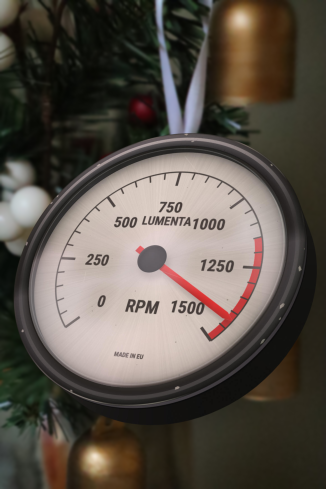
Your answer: 1425rpm
